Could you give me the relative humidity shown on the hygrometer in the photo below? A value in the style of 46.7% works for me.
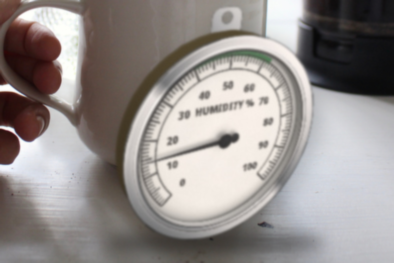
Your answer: 15%
